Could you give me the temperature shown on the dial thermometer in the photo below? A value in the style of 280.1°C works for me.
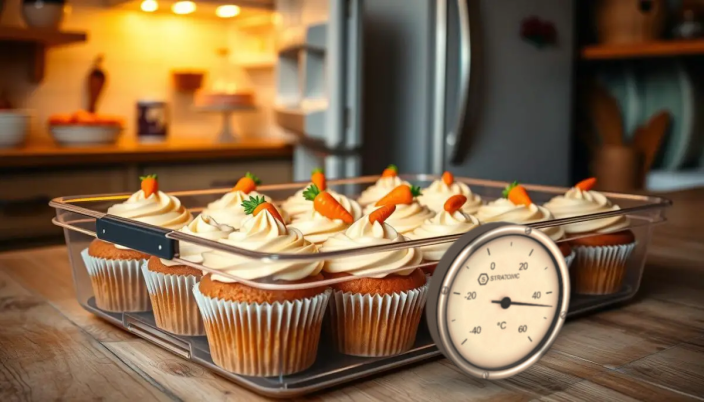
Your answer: 45°C
